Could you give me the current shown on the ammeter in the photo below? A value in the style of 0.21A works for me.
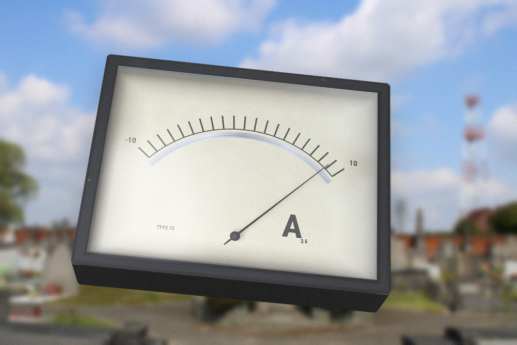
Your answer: 9A
